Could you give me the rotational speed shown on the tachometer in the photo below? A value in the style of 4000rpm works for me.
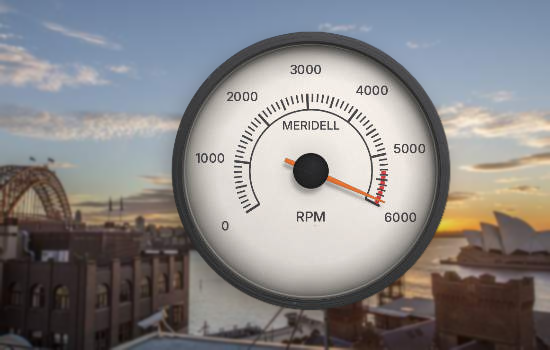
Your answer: 5900rpm
